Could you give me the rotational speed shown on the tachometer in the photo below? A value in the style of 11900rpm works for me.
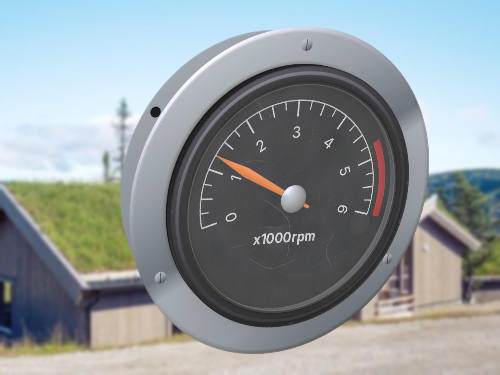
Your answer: 1250rpm
